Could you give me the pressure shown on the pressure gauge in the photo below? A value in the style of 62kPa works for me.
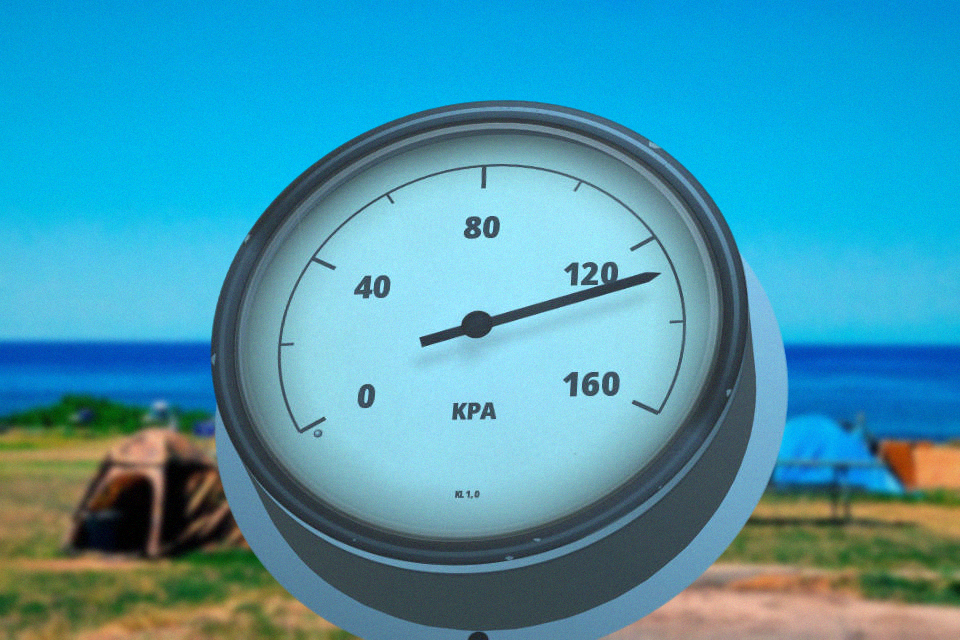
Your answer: 130kPa
